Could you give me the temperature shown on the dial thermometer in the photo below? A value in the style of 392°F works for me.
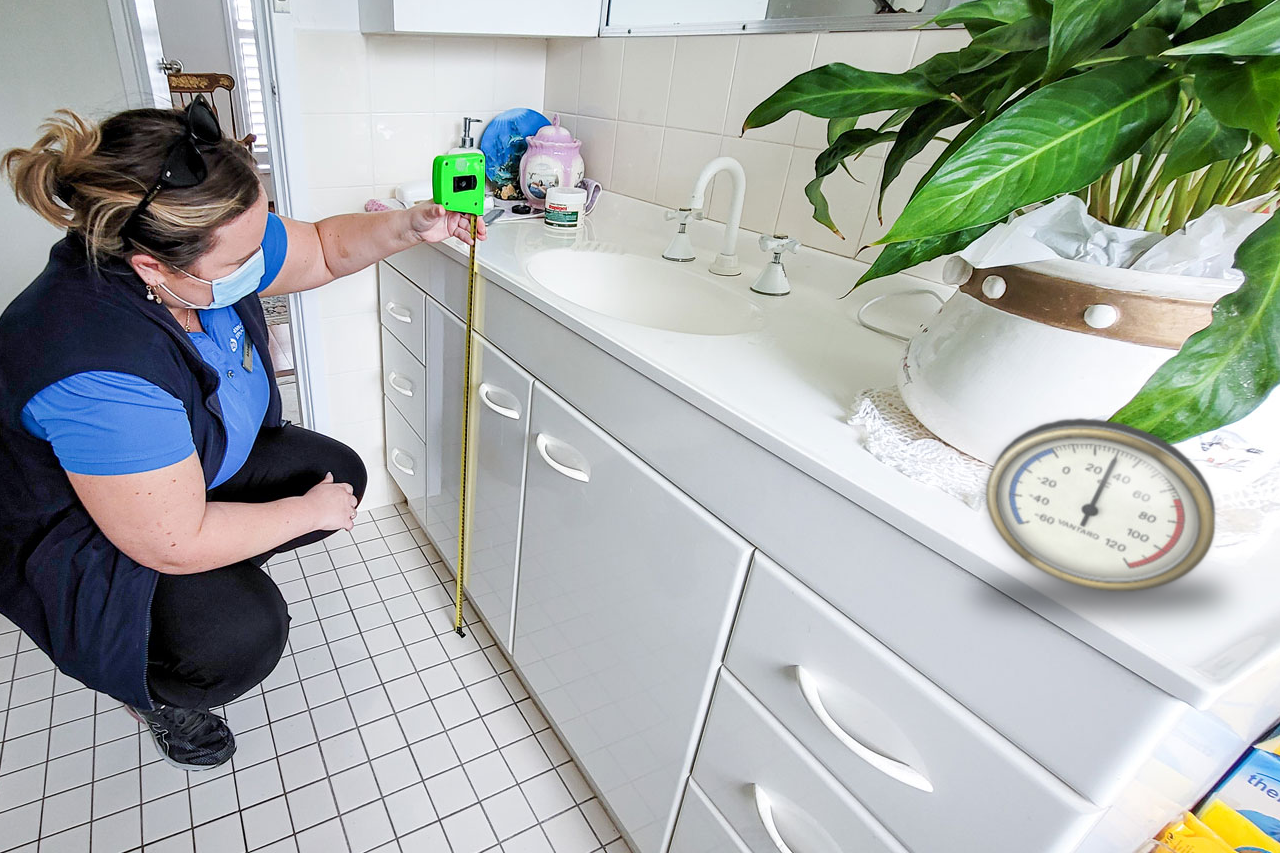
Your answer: 30°F
